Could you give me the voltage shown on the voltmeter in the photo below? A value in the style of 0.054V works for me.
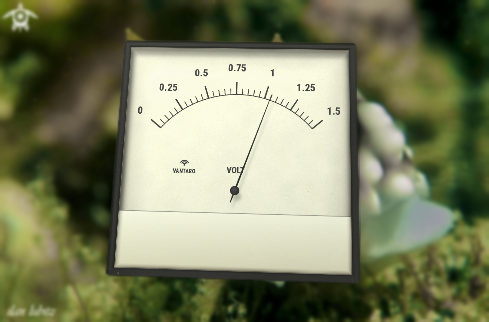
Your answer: 1.05V
